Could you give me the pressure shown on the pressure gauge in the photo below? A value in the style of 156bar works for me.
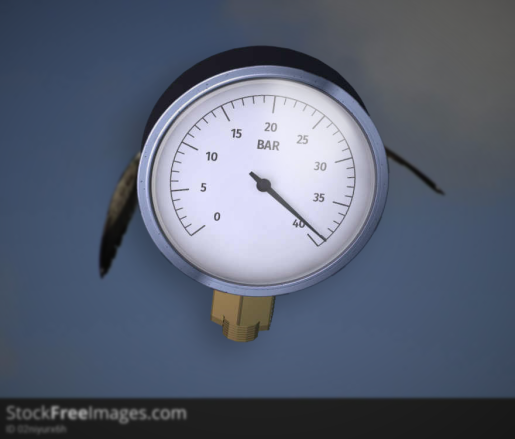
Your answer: 39bar
